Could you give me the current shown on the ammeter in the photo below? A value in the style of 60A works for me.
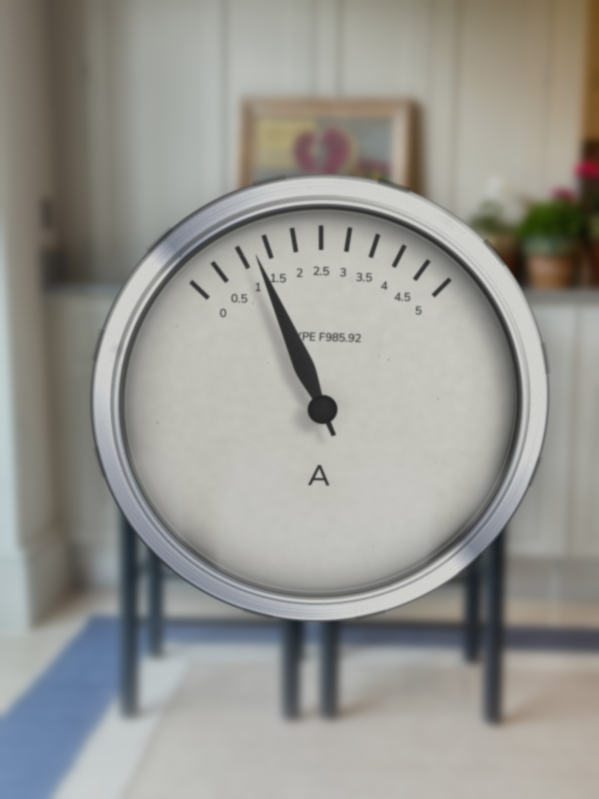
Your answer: 1.25A
